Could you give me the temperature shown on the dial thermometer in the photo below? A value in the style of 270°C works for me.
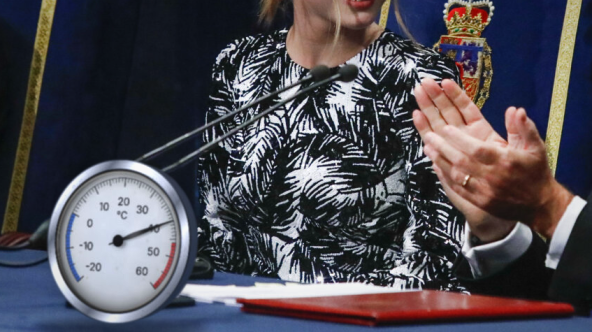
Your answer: 40°C
